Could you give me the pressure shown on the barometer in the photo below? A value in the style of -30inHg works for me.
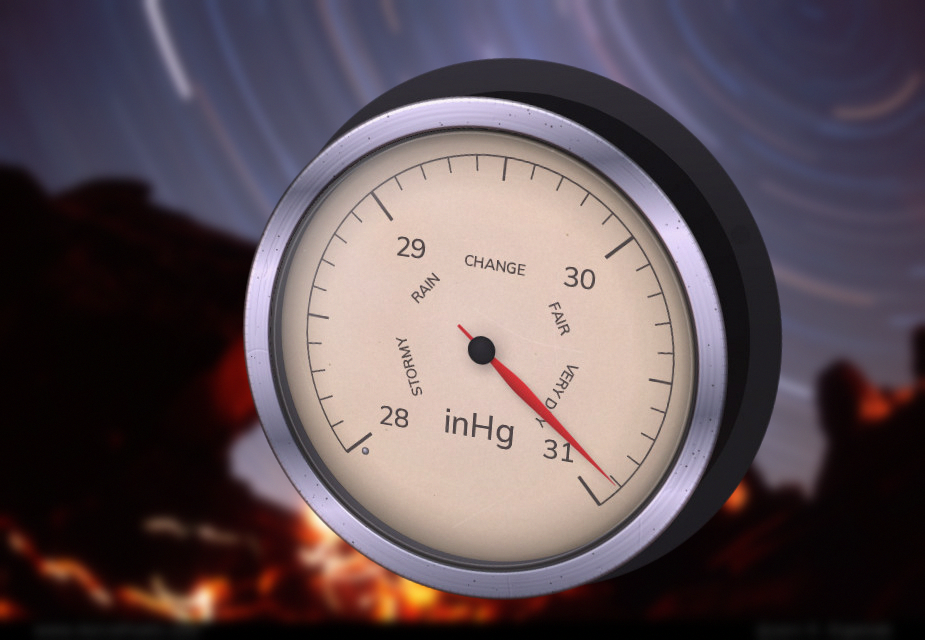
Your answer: 30.9inHg
